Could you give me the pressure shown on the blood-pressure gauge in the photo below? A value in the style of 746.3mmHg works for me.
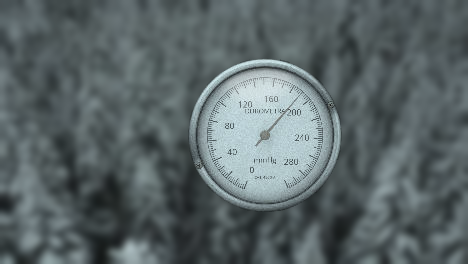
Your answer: 190mmHg
